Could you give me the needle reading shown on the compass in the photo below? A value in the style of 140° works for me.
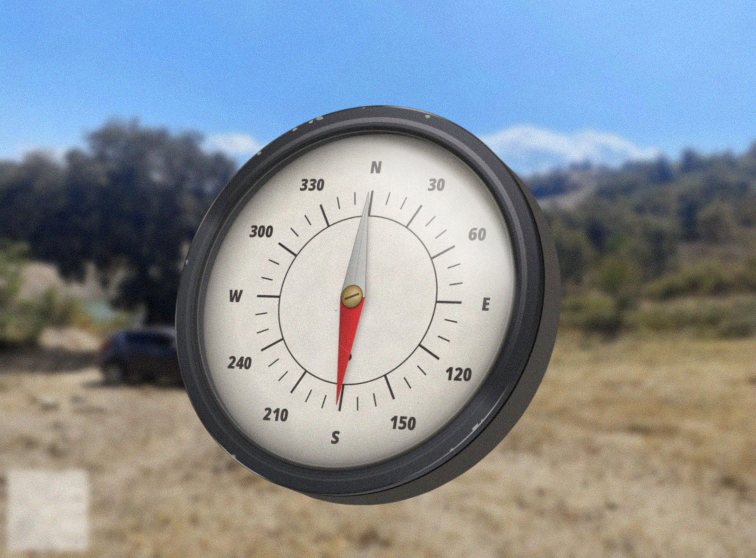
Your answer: 180°
